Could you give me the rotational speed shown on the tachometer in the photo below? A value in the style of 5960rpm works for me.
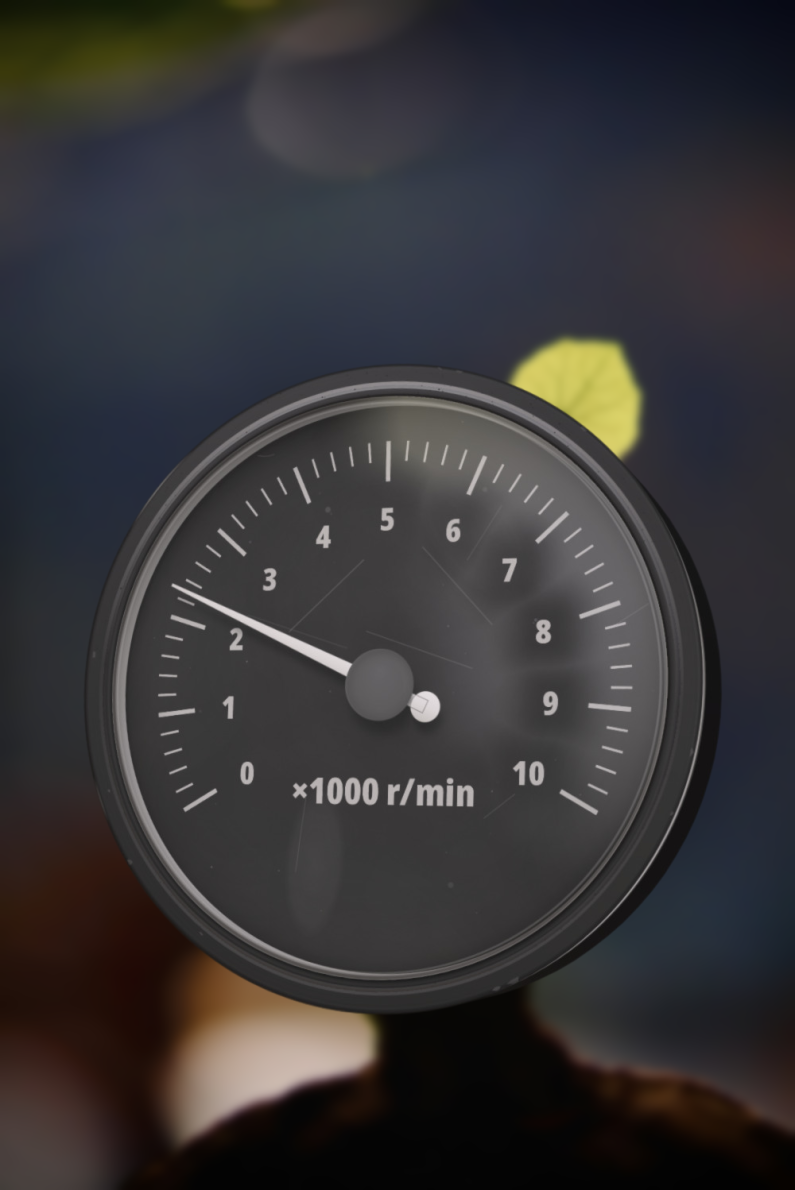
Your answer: 2300rpm
